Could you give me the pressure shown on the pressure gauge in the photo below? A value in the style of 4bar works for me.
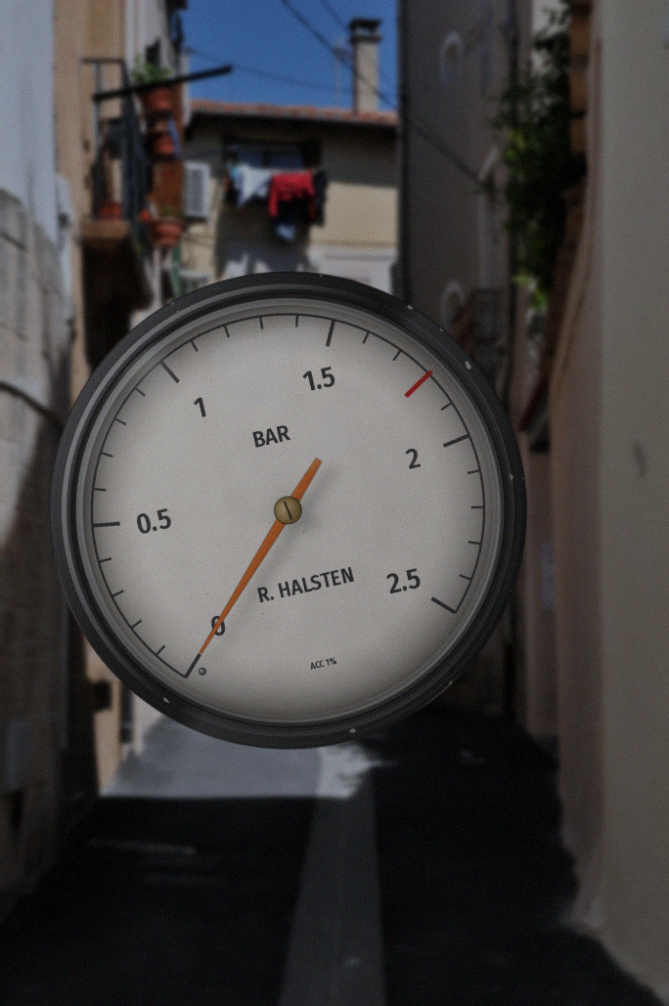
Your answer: 0bar
